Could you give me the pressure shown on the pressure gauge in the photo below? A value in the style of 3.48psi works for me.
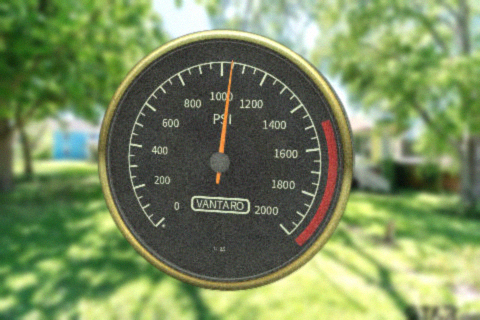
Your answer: 1050psi
